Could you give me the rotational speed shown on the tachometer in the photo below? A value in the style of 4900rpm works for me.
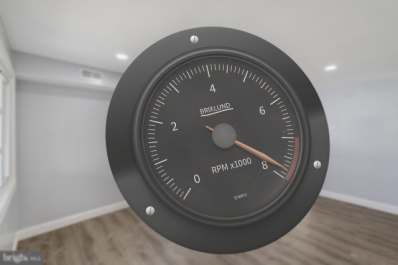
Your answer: 7800rpm
